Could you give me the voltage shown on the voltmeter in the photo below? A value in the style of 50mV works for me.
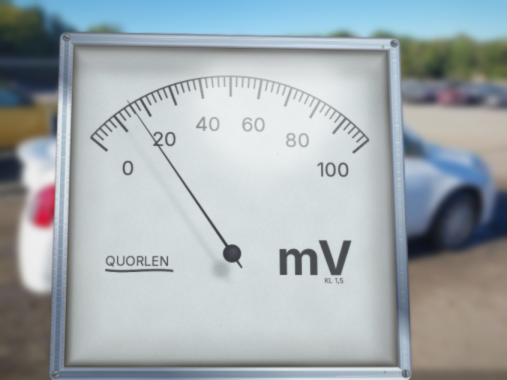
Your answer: 16mV
